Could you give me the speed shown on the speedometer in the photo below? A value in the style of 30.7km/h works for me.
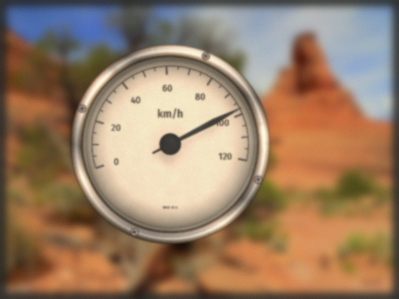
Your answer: 97.5km/h
